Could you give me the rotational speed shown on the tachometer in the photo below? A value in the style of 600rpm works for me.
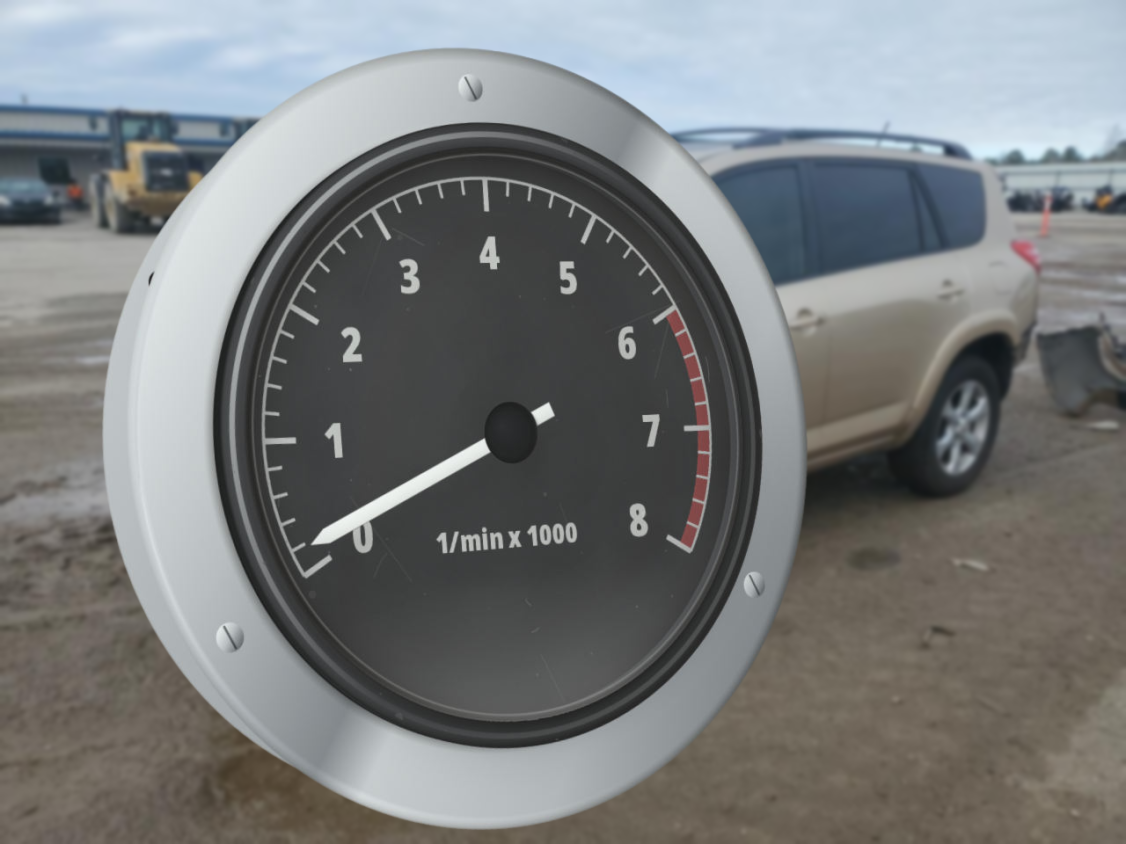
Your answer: 200rpm
